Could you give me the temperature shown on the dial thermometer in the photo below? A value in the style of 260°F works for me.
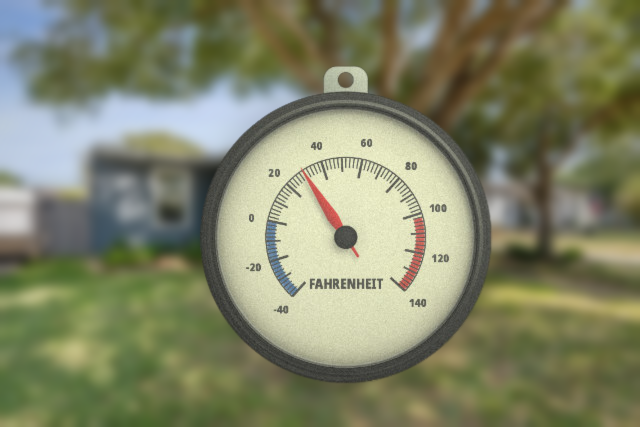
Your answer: 30°F
